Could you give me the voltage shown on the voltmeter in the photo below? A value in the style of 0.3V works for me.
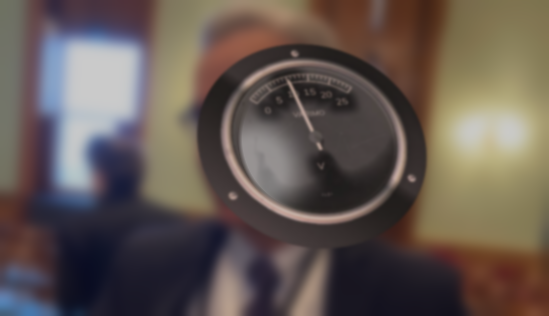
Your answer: 10V
